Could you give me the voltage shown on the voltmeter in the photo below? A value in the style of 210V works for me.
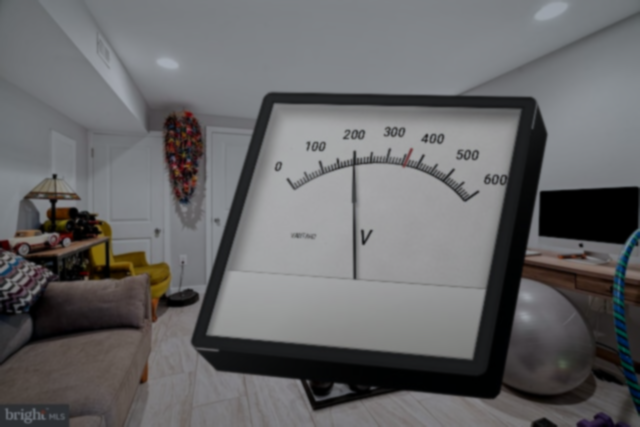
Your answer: 200V
